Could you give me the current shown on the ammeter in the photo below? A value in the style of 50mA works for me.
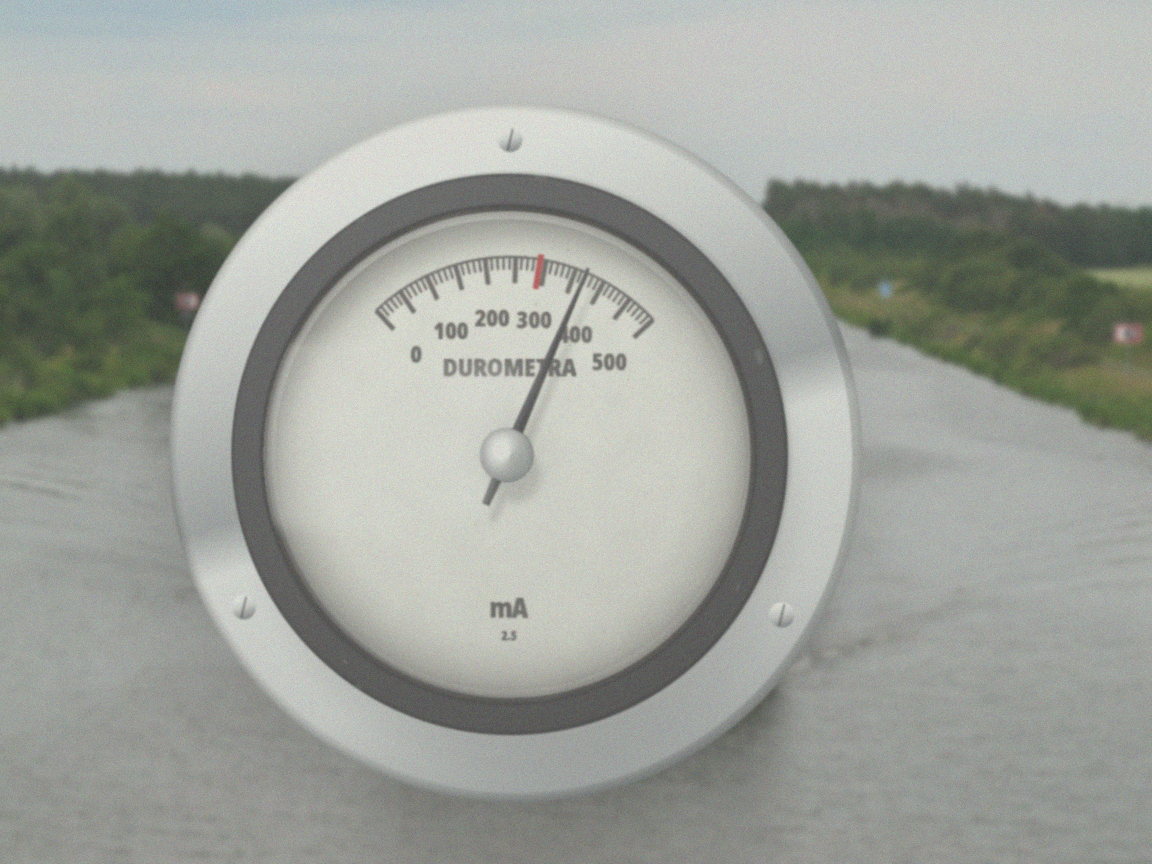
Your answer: 370mA
